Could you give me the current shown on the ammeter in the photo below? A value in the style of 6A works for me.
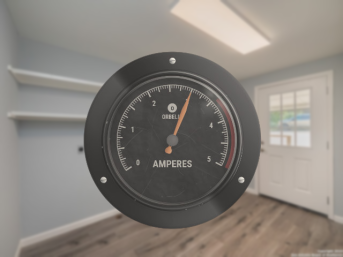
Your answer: 3A
